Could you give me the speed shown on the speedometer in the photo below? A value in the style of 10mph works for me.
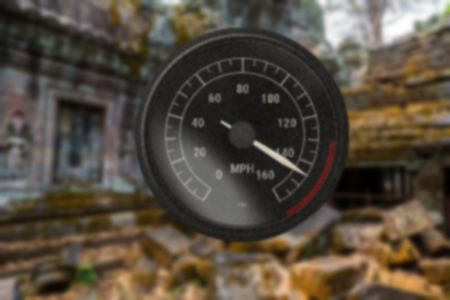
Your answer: 145mph
